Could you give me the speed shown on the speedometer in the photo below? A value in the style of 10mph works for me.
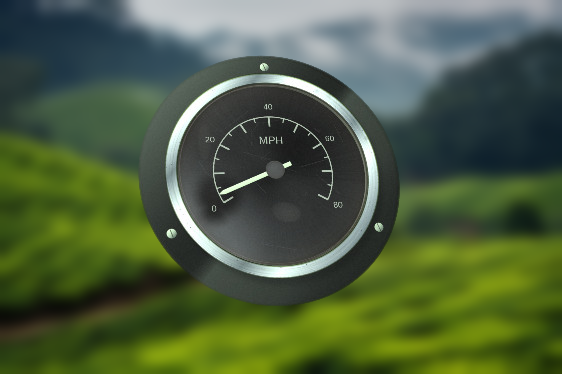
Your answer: 2.5mph
